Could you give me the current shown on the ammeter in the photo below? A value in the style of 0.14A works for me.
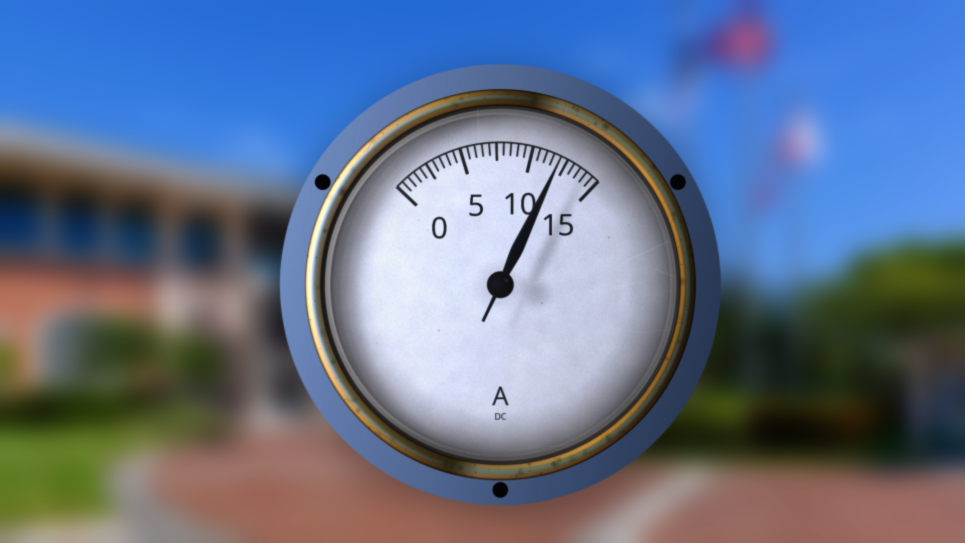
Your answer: 12A
